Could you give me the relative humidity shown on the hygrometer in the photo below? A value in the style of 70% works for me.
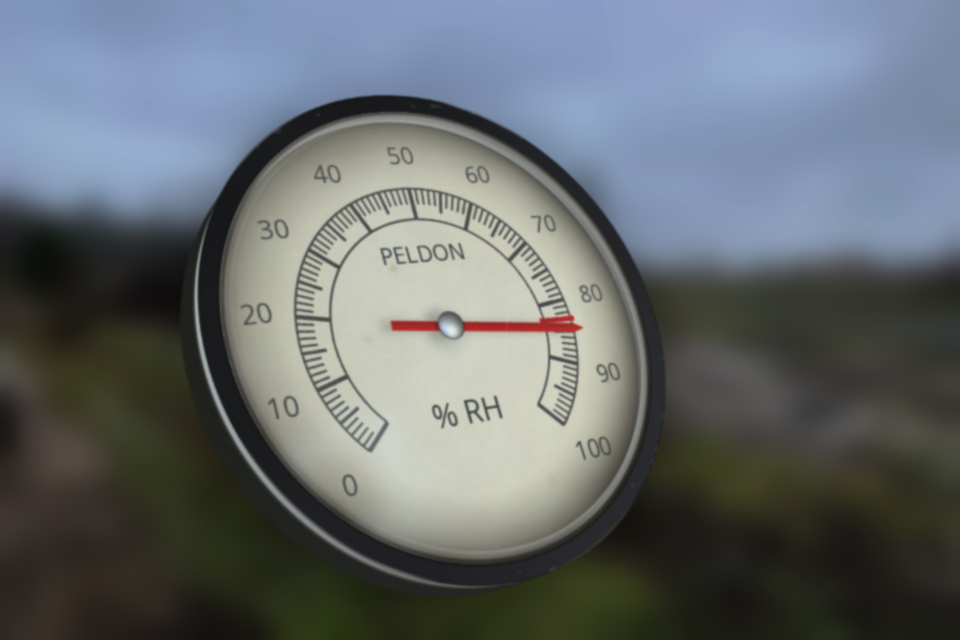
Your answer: 85%
